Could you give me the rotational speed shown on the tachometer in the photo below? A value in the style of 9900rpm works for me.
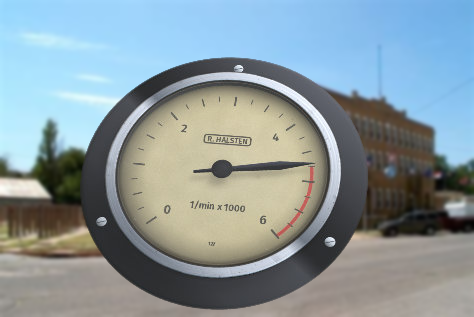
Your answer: 4750rpm
